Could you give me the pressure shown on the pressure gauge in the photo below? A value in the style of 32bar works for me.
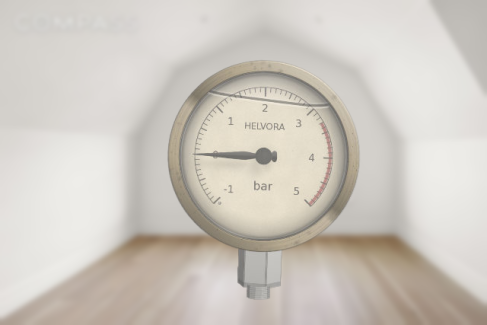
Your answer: 0bar
